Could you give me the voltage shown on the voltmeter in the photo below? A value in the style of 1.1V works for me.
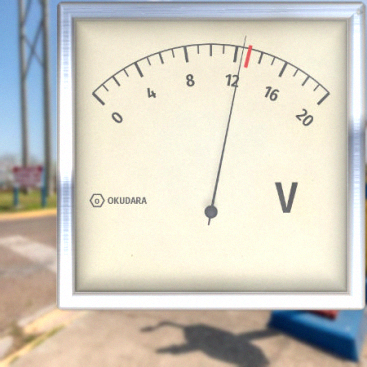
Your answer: 12.5V
